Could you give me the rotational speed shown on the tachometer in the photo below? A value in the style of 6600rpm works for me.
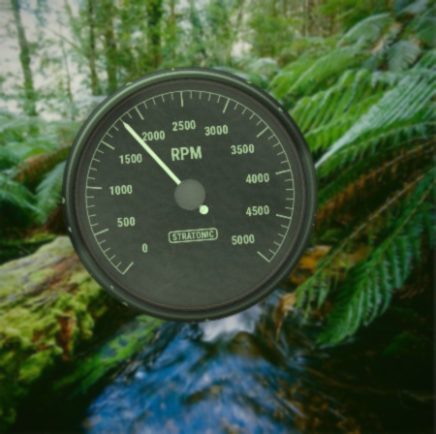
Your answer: 1800rpm
